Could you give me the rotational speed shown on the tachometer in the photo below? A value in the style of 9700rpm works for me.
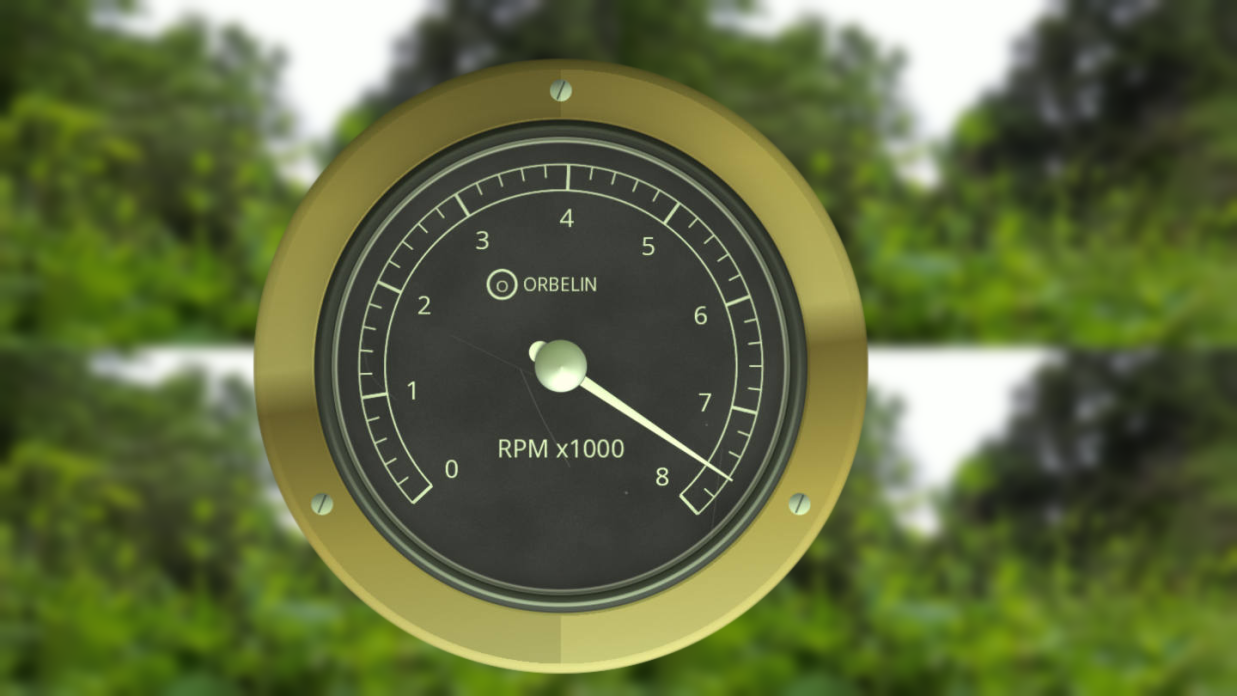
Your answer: 7600rpm
